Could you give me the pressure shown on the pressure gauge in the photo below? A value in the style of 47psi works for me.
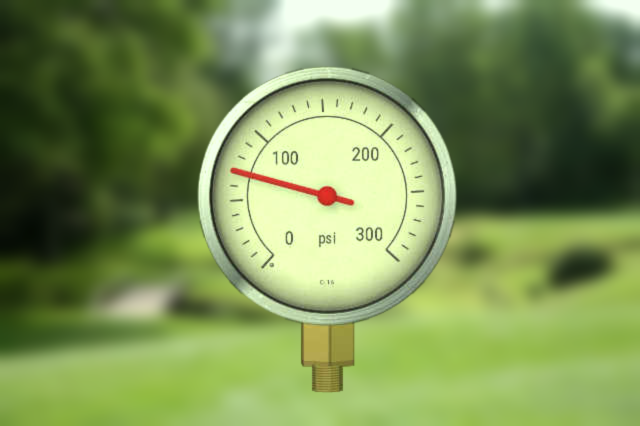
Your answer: 70psi
